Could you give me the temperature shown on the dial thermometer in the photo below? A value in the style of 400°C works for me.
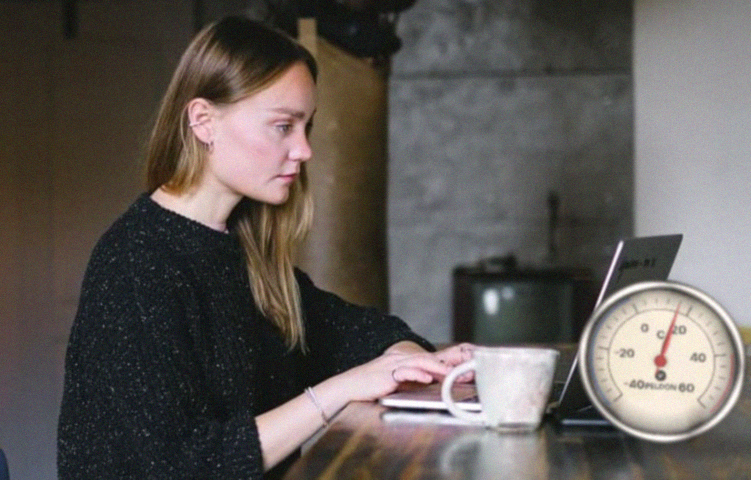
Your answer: 16°C
